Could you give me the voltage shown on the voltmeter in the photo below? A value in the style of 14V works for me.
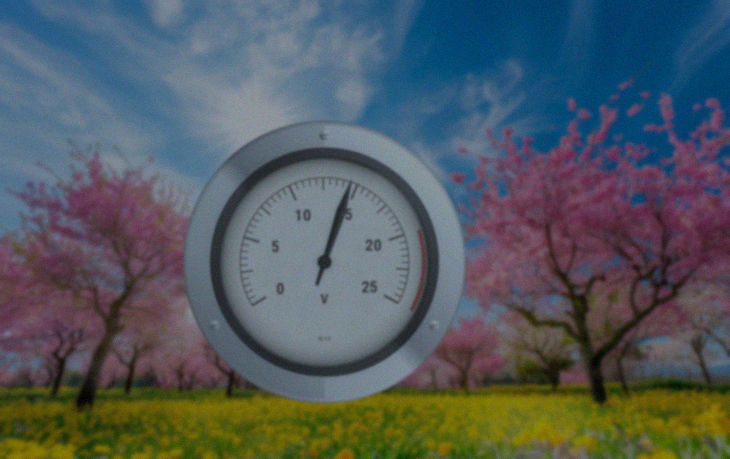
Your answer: 14.5V
